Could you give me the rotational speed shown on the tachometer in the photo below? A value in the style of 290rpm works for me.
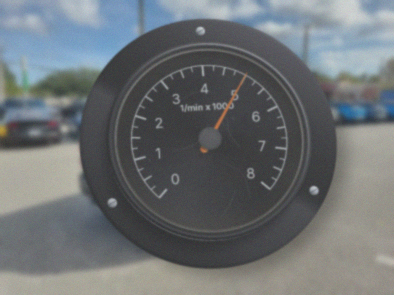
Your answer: 5000rpm
